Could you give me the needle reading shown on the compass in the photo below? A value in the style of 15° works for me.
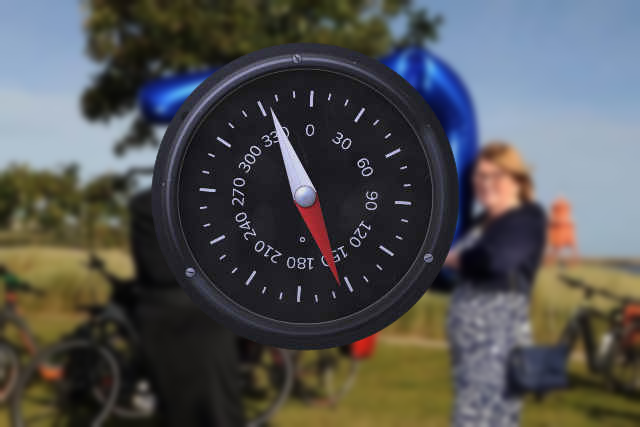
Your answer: 155°
